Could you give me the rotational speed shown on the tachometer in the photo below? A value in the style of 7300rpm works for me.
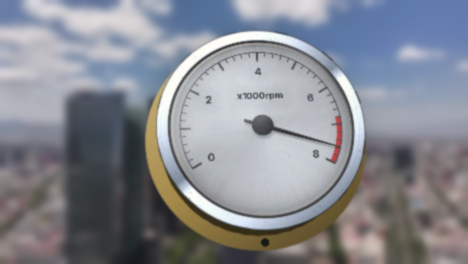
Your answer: 7600rpm
